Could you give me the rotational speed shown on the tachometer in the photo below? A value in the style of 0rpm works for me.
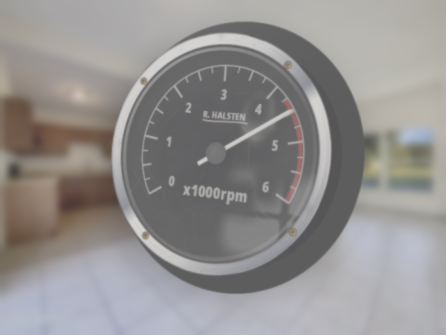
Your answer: 4500rpm
